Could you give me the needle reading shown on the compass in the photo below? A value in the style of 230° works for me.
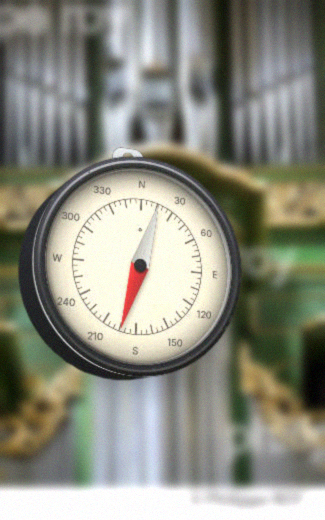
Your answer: 195°
